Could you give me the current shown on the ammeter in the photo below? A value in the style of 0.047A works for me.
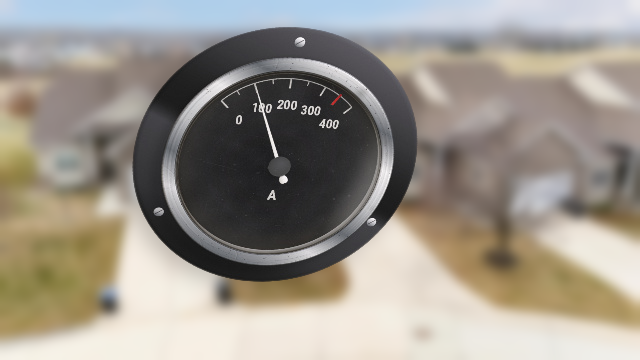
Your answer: 100A
